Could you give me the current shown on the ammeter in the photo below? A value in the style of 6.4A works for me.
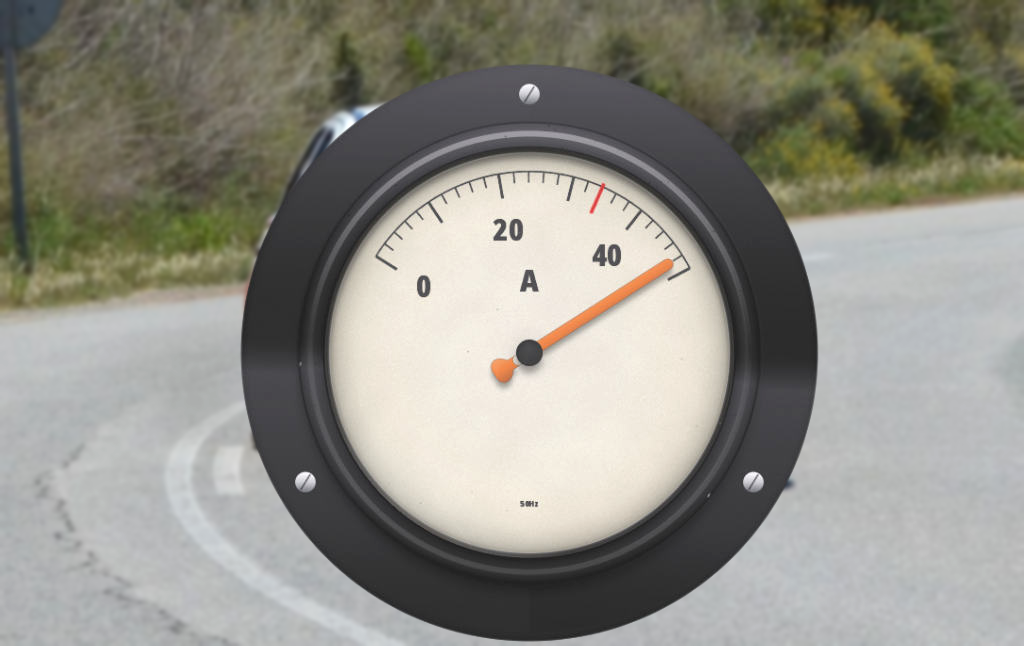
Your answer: 48A
